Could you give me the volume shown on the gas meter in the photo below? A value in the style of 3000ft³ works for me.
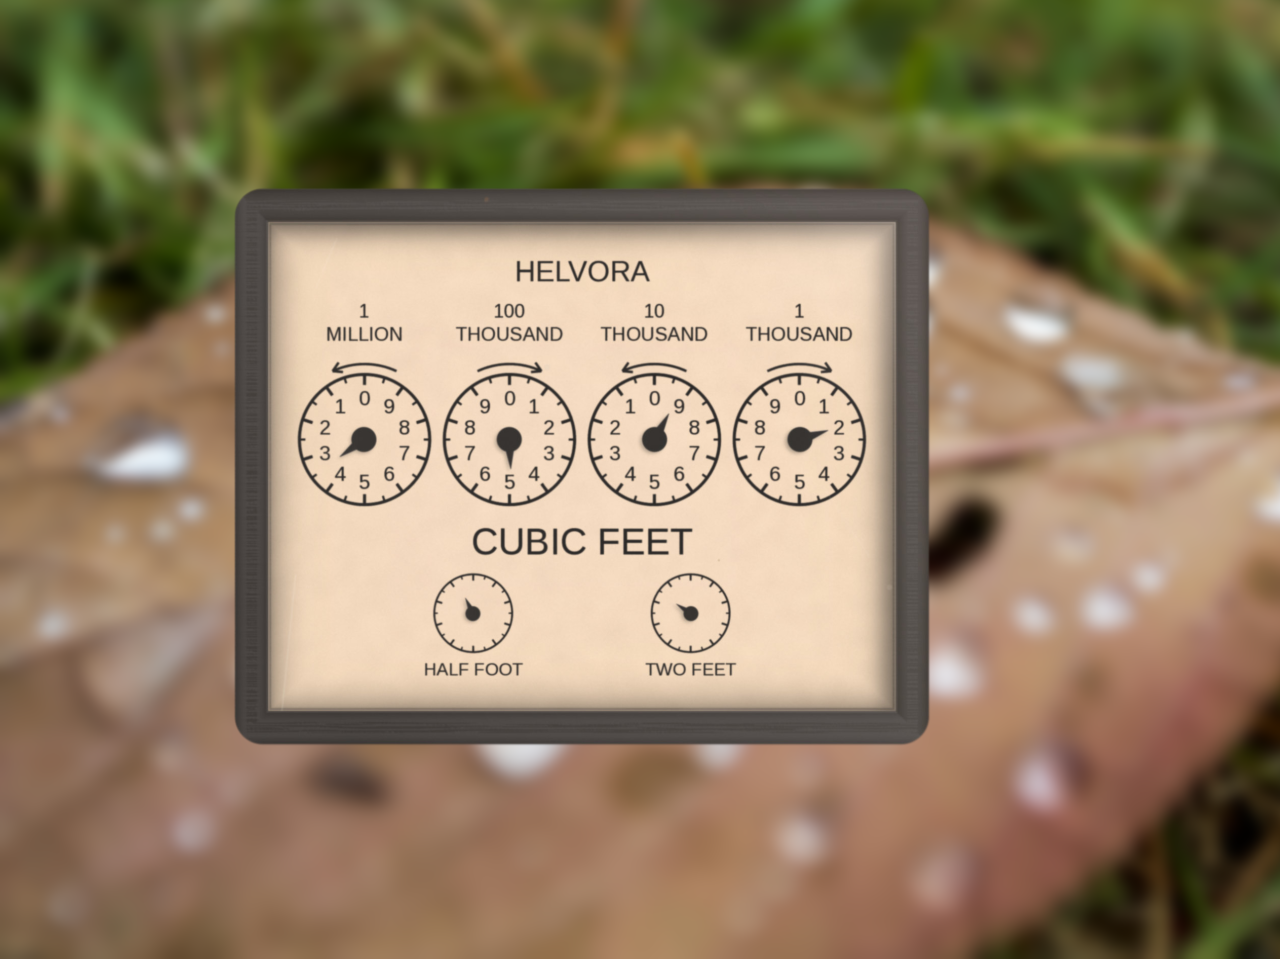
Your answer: 349200ft³
